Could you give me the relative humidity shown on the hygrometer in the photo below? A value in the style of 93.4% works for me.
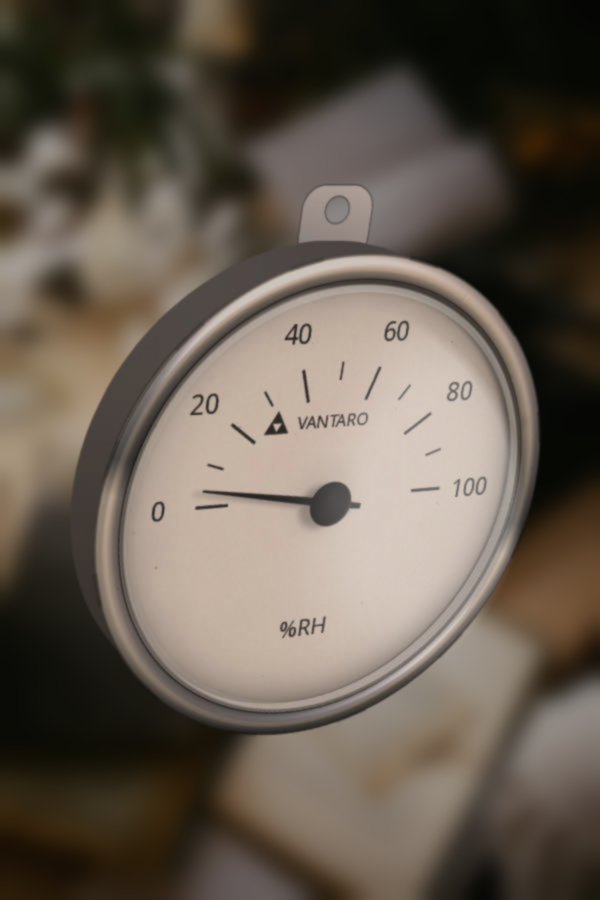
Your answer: 5%
